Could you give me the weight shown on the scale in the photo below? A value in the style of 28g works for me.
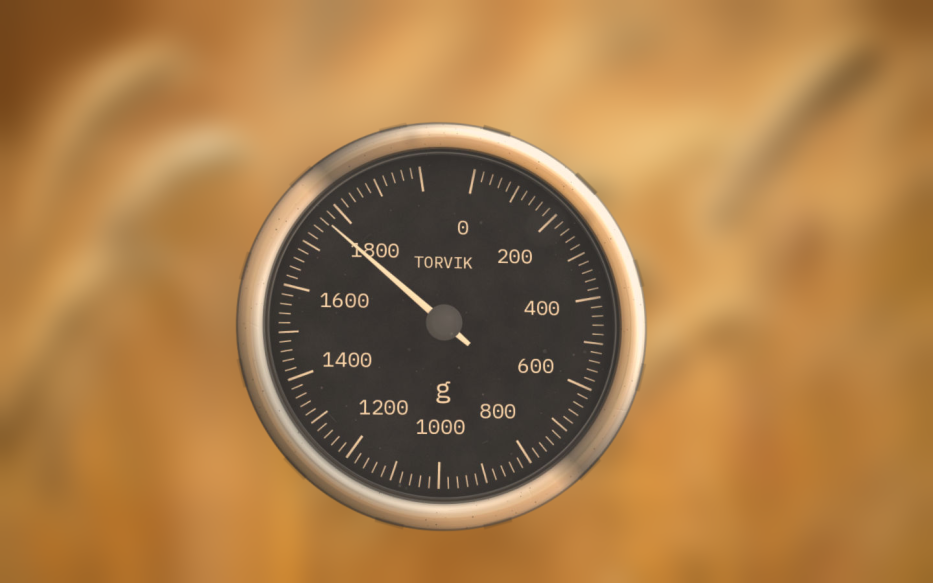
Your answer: 1760g
